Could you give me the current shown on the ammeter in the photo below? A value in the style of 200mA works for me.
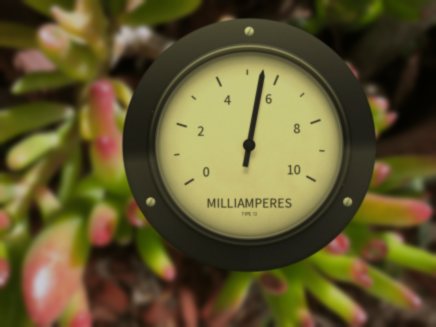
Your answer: 5.5mA
